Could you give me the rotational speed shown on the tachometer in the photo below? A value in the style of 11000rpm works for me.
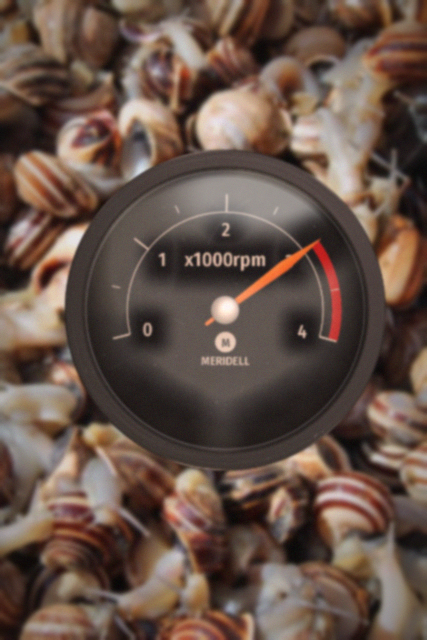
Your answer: 3000rpm
